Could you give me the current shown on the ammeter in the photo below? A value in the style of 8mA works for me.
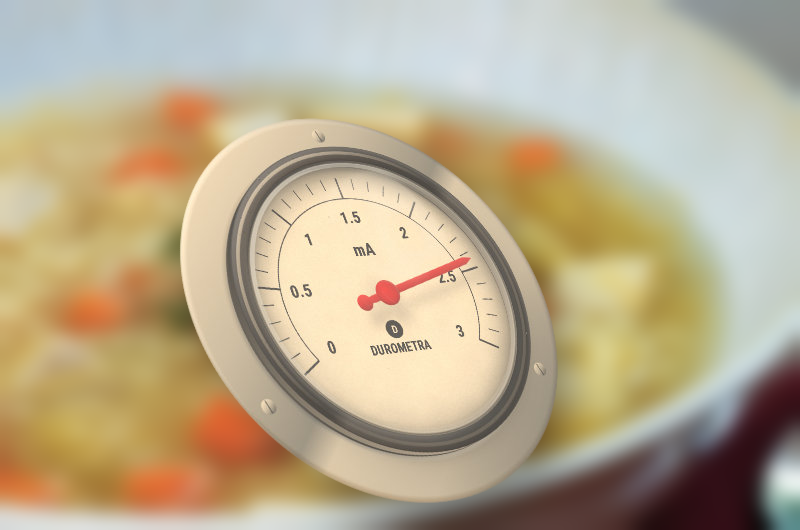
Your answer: 2.45mA
